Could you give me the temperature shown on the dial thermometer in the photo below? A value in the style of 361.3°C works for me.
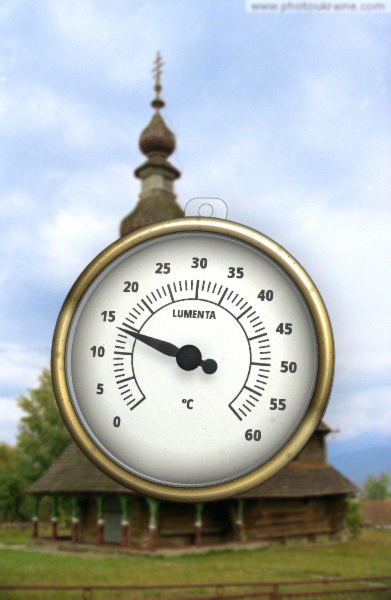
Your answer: 14°C
